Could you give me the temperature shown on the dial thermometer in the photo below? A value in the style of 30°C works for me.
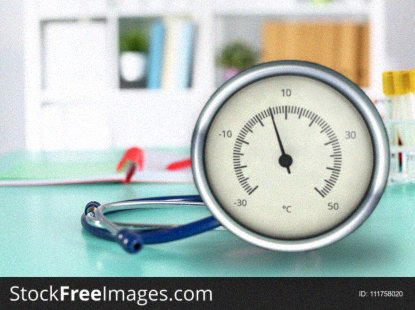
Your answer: 5°C
